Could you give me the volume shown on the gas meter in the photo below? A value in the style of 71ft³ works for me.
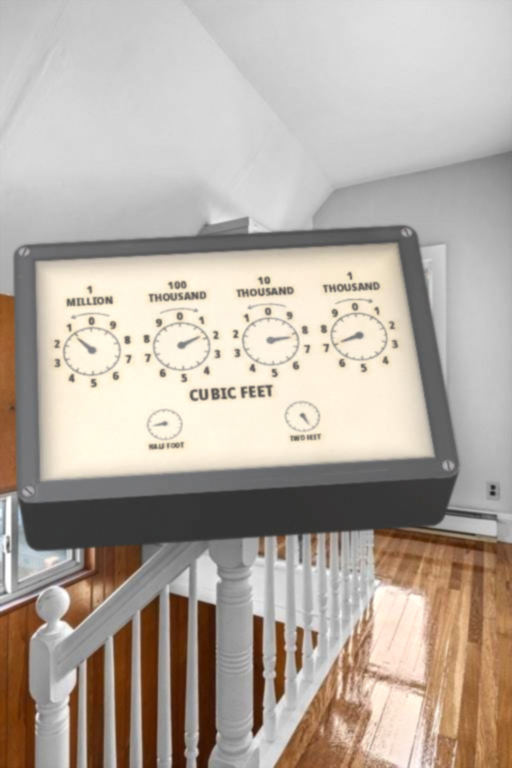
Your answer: 117700ft³
